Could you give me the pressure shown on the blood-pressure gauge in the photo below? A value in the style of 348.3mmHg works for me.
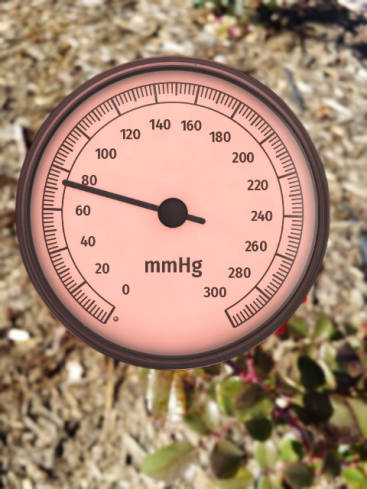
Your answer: 74mmHg
